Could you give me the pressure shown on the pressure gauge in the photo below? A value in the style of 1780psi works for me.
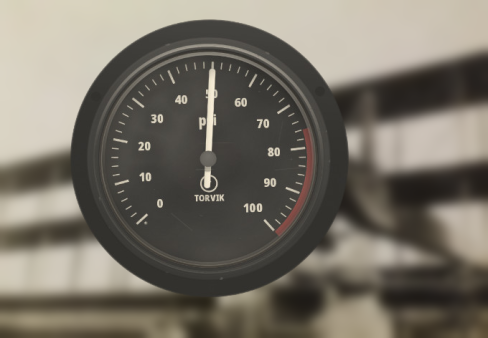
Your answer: 50psi
